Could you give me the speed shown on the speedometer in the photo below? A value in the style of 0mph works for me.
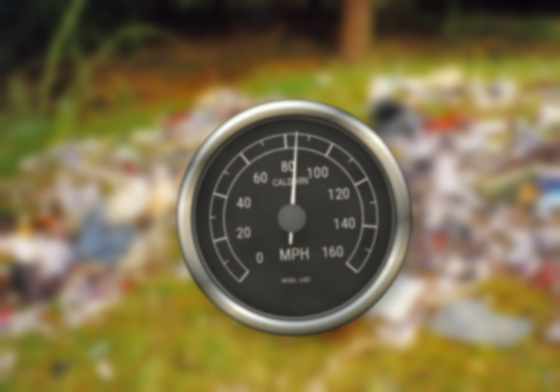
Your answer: 85mph
